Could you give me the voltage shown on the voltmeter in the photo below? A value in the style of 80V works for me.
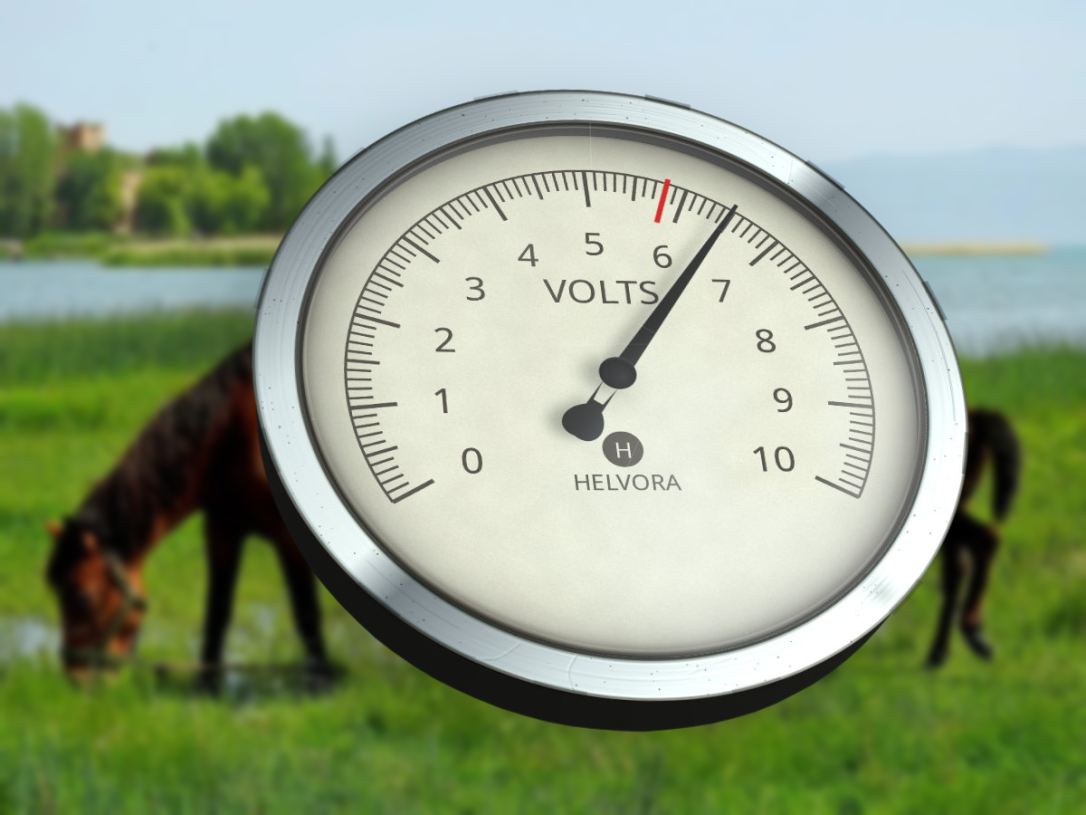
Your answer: 6.5V
